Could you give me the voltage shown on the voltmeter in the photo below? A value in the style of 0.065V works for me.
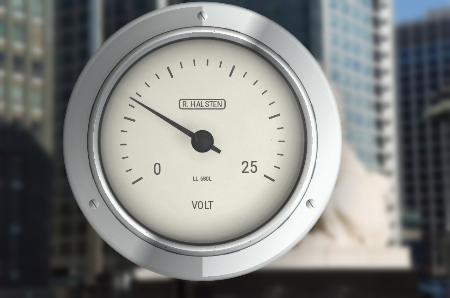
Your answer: 6.5V
